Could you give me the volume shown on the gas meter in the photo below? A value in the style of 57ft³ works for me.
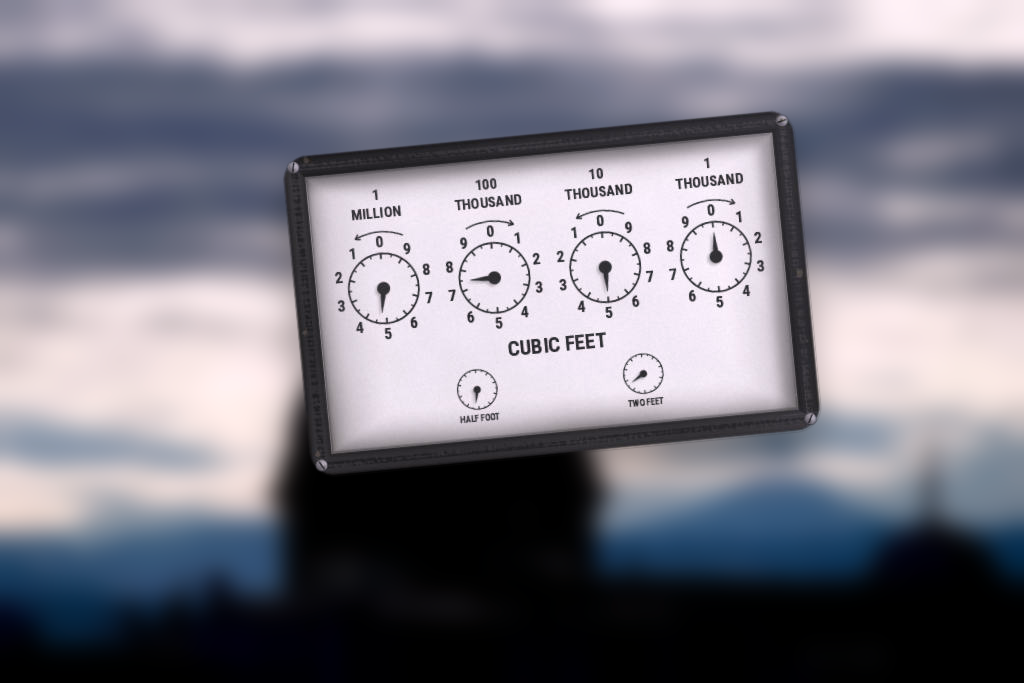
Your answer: 475000ft³
